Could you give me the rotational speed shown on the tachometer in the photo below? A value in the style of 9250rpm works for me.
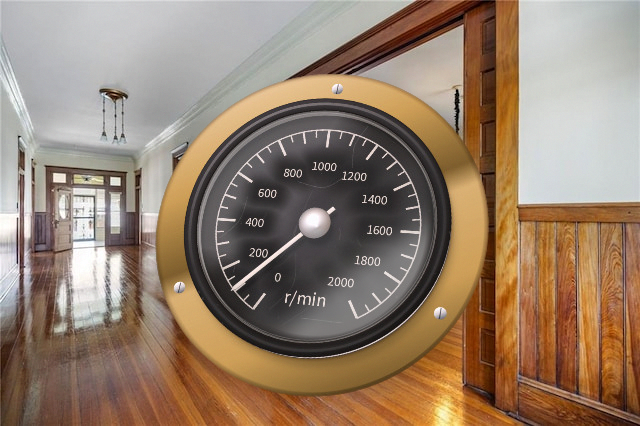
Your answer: 100rpm
